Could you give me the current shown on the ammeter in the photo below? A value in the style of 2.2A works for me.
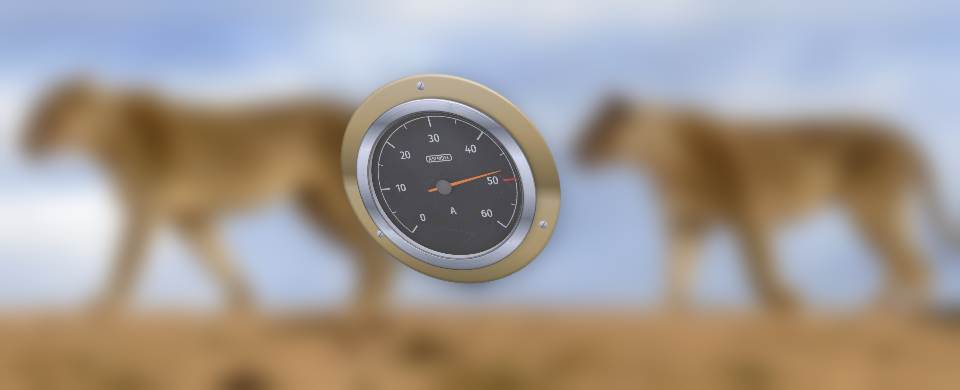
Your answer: 47.5A
